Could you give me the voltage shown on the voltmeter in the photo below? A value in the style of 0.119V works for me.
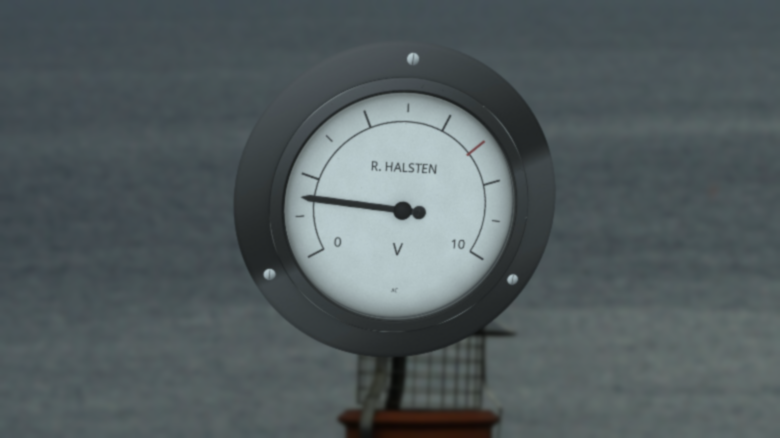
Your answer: 1.5V
